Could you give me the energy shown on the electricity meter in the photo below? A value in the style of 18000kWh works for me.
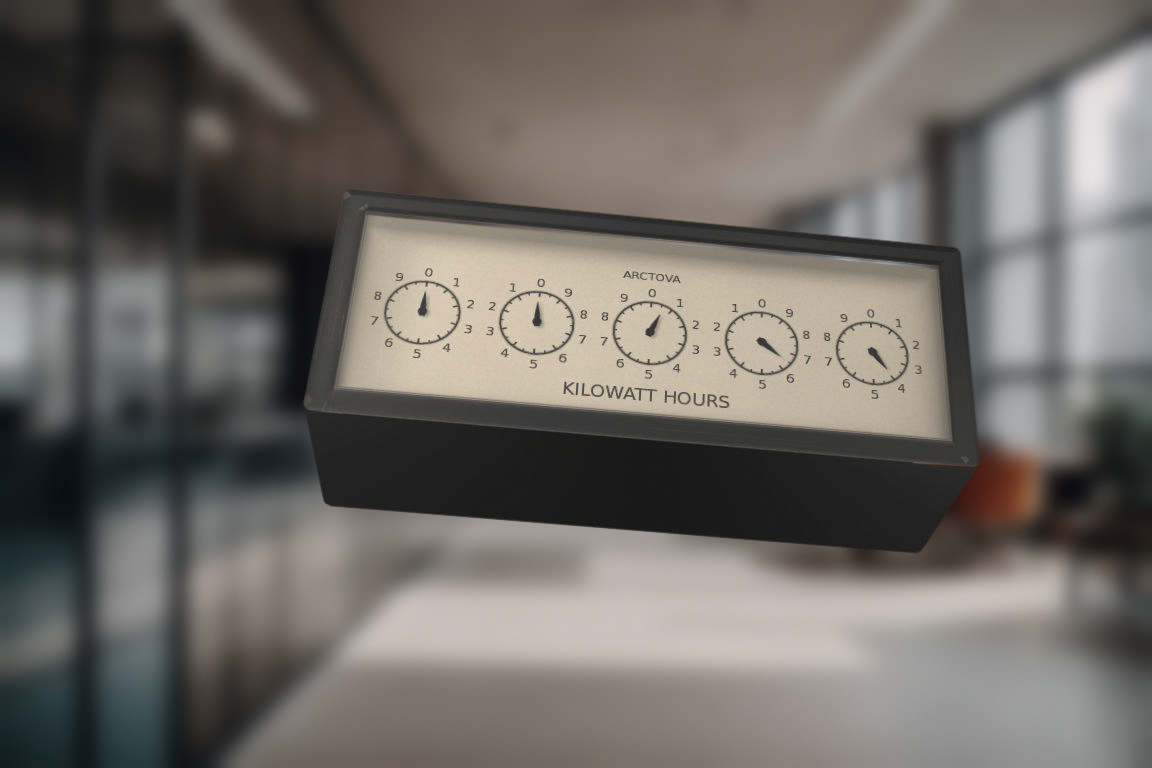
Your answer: 64kWh
